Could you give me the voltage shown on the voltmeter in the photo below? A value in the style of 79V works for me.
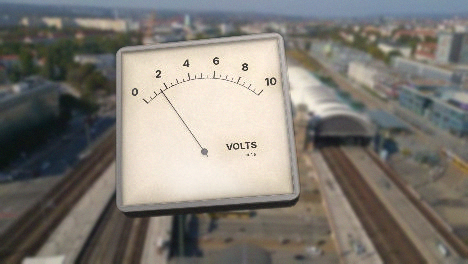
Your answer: 1.5V
